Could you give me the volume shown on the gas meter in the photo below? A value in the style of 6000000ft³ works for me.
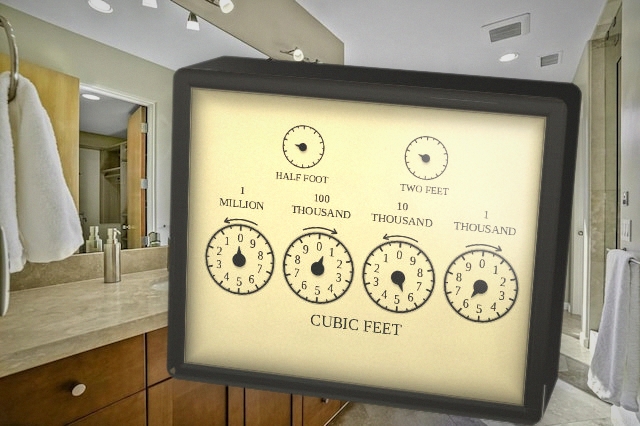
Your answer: 5600ft³
